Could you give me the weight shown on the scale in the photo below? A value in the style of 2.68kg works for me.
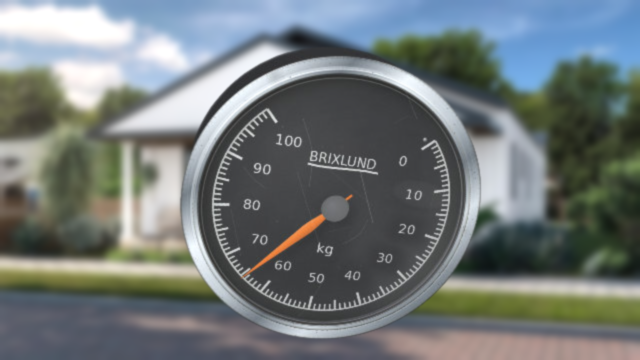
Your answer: 65kg
